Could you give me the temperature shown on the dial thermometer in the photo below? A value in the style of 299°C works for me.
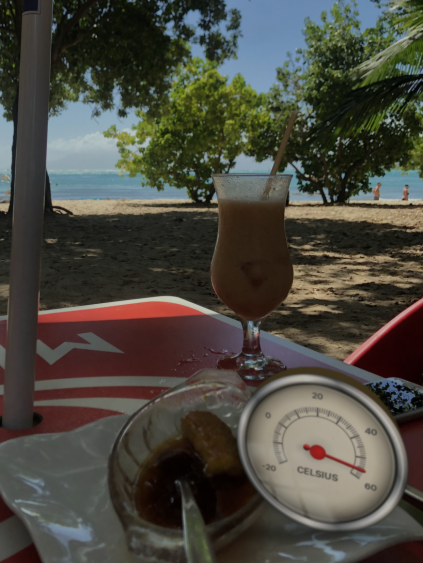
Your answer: 55°C
